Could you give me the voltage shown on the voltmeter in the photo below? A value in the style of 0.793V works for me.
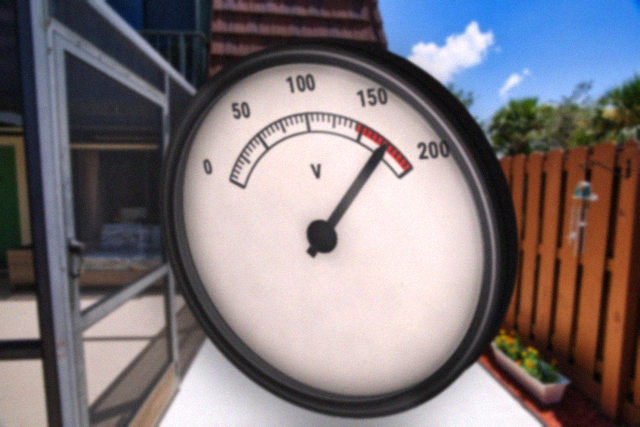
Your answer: 175V
